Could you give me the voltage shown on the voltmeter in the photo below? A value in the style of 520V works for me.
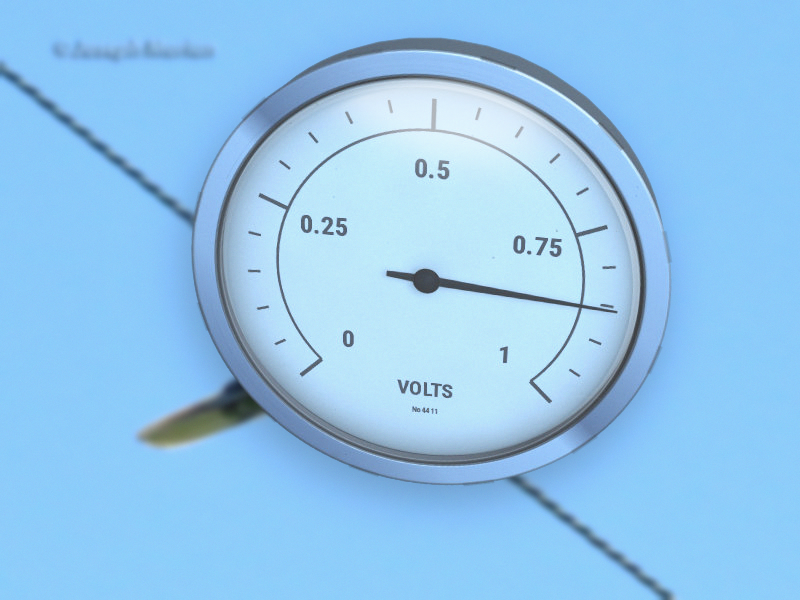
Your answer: 0.85V
